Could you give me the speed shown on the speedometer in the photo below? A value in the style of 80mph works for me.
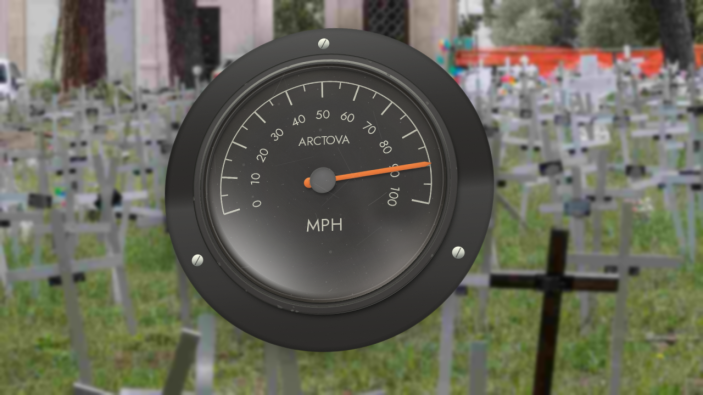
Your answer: 90mph
